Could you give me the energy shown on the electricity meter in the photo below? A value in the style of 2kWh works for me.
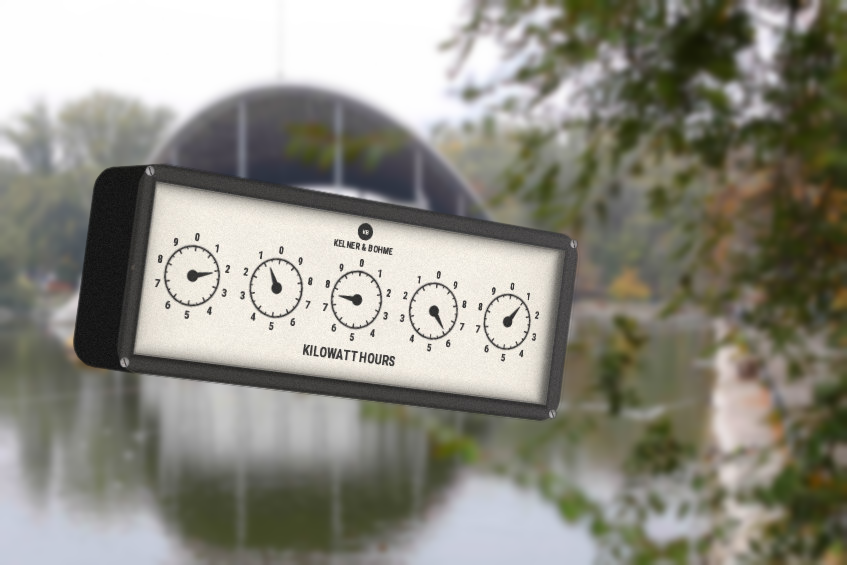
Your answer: 20761kWh
